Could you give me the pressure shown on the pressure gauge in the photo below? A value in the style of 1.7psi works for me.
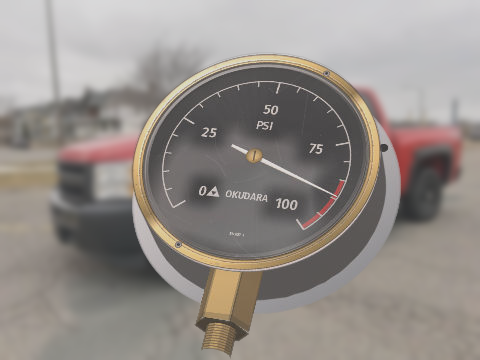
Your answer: 90psi
